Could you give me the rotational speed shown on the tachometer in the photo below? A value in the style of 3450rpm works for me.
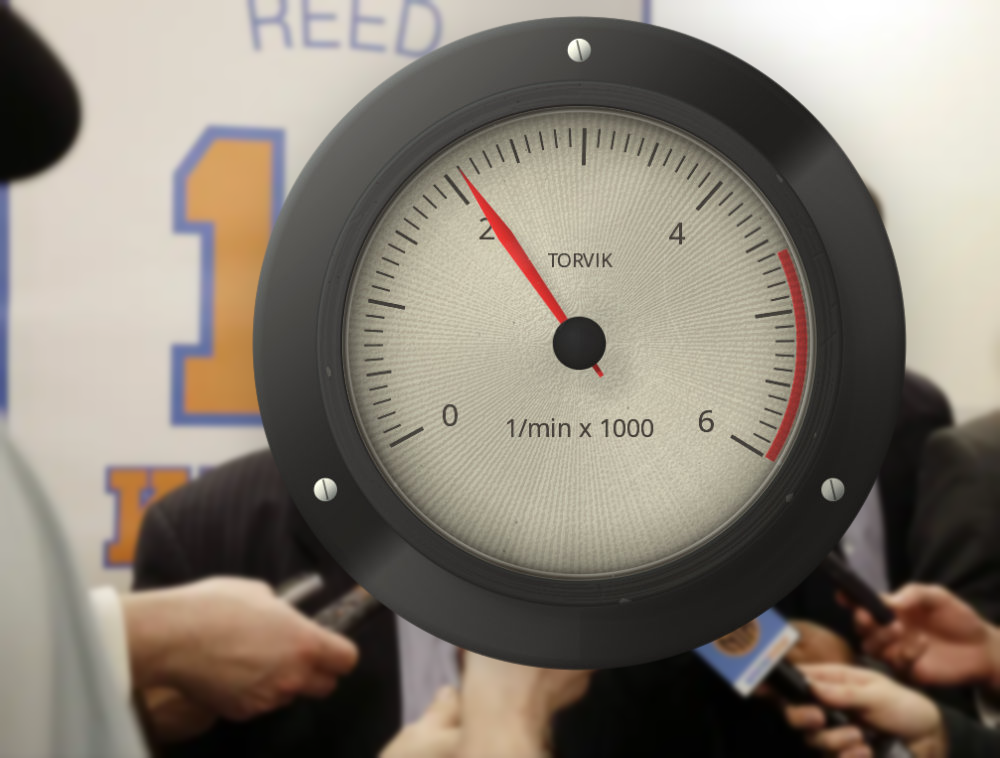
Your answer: 2100rpm
